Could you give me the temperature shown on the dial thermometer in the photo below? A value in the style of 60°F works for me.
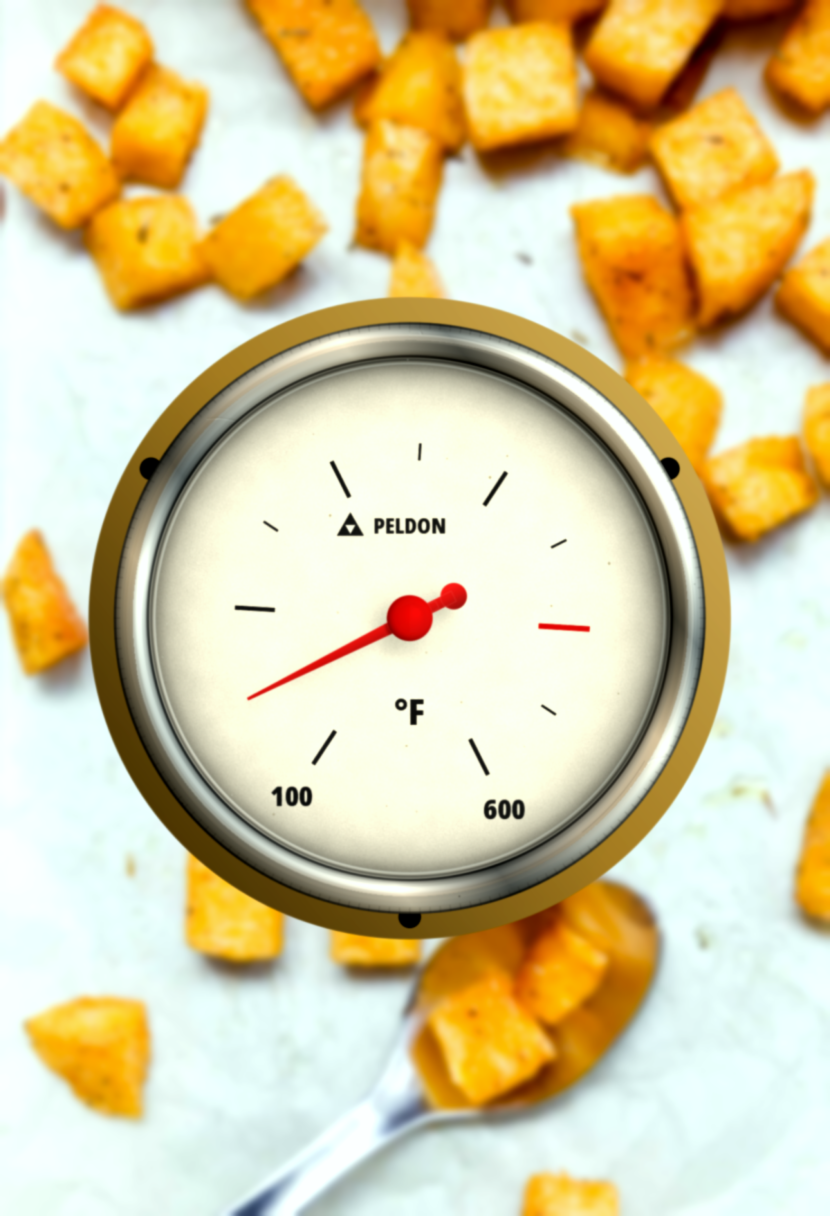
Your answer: 150°F
